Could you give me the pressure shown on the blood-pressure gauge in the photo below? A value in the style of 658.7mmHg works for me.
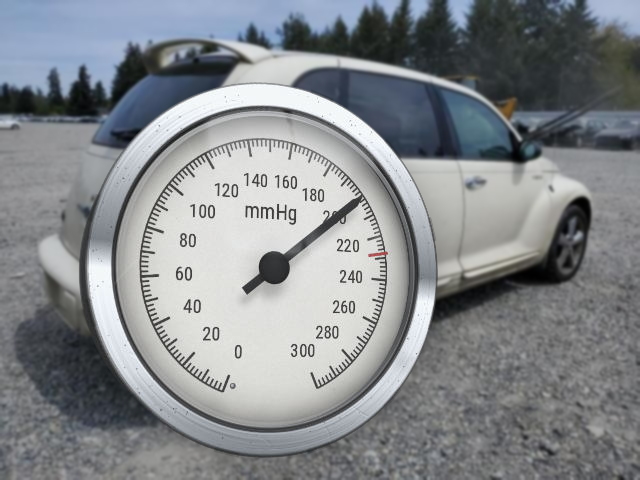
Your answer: 200mmHg
